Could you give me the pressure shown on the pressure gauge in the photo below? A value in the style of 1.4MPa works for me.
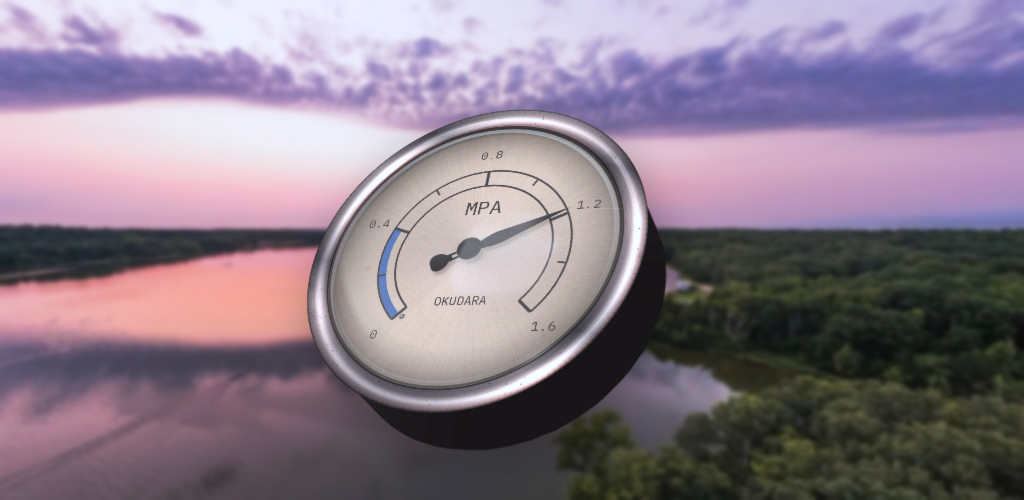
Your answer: 1.2MPa
